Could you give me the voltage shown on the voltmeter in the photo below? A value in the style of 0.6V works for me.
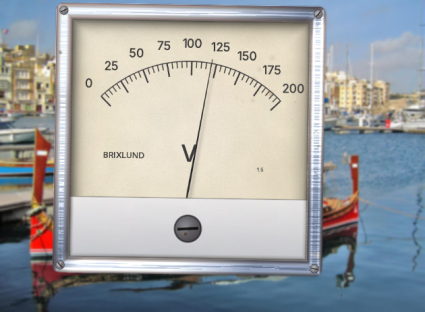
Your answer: 120V
